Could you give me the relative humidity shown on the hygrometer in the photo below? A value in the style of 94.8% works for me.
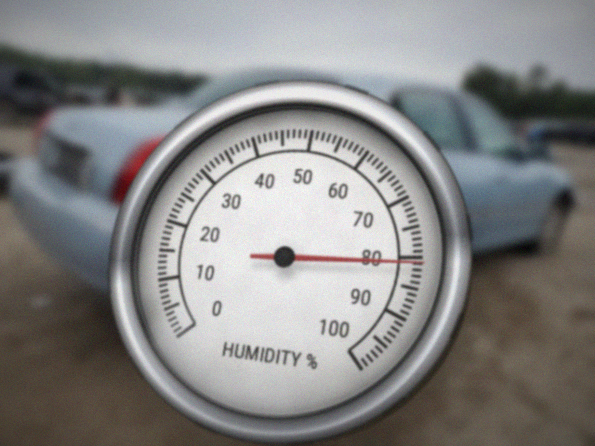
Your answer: 81%
